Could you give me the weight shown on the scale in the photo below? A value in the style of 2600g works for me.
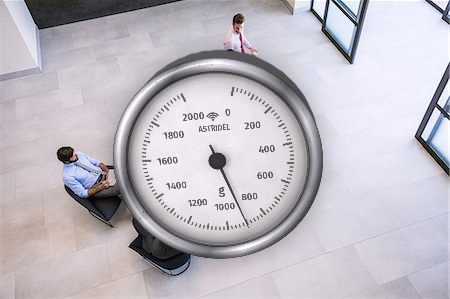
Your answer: 900g
